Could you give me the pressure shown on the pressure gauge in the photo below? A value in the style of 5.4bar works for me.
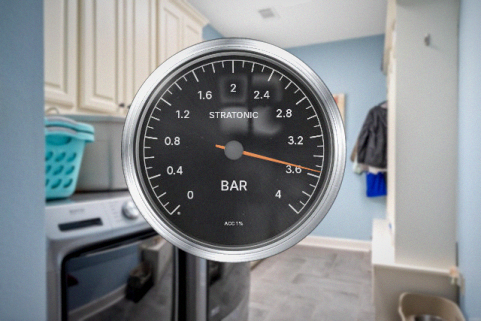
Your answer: 3.55bar
